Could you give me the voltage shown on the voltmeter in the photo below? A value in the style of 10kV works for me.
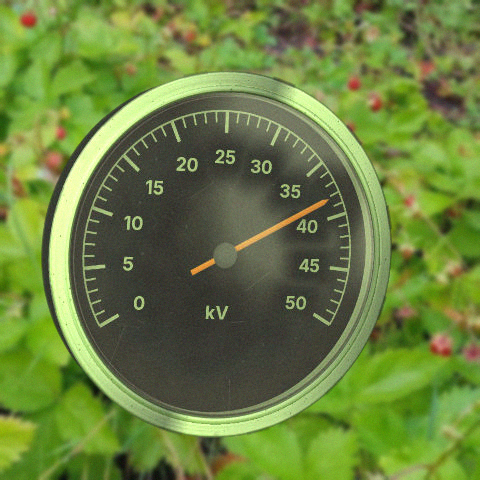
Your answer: 38kV
